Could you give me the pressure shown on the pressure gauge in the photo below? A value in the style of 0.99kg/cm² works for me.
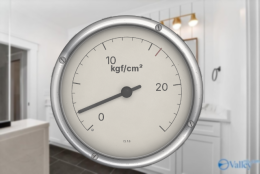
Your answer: 2kg/cm²
